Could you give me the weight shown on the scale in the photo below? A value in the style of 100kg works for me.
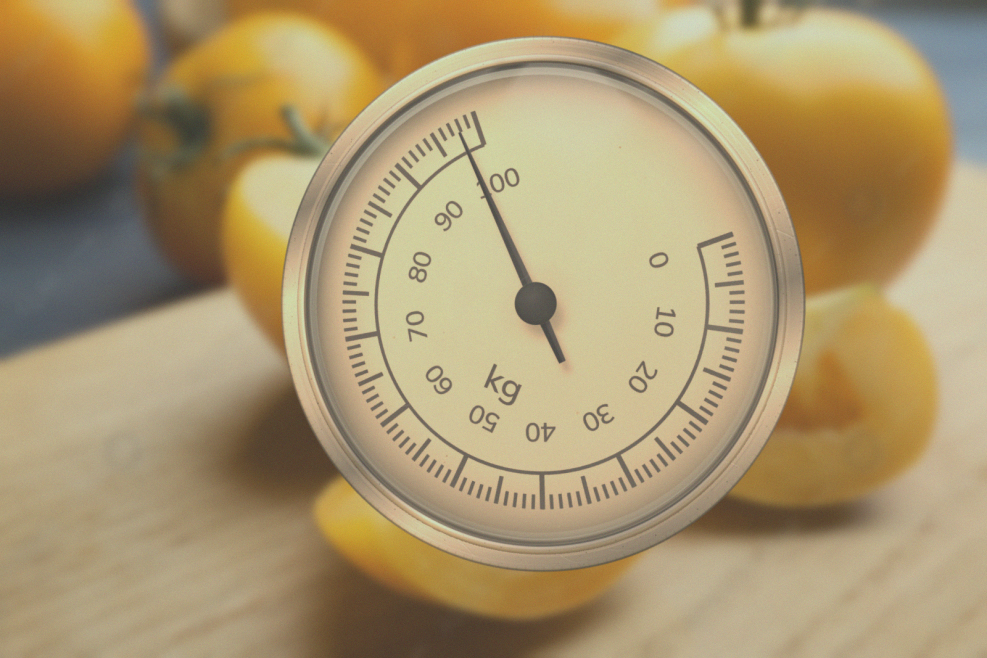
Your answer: 98kg
